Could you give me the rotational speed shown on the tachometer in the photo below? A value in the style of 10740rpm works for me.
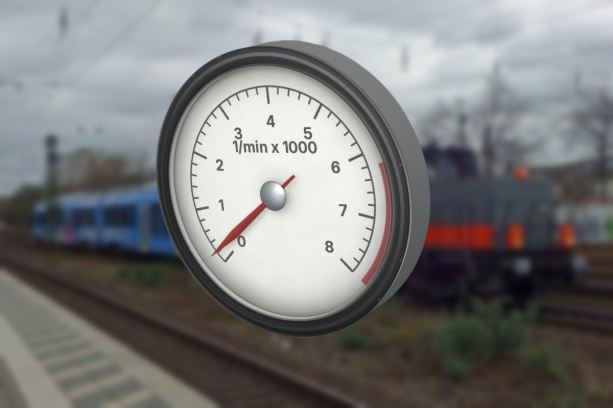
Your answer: 200rpm
